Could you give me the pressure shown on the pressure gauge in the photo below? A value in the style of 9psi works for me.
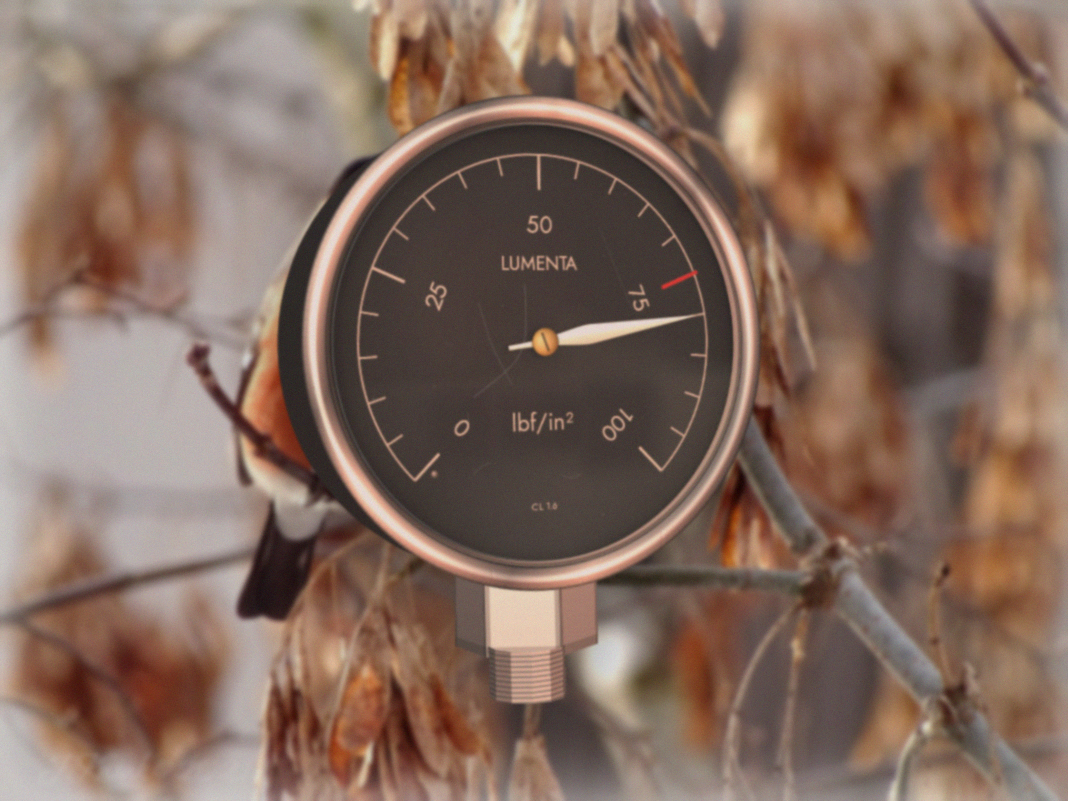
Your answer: 80psi
